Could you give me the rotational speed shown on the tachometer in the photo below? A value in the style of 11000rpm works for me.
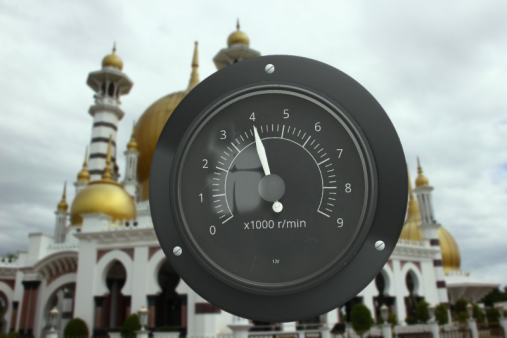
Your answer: 4000rpm
